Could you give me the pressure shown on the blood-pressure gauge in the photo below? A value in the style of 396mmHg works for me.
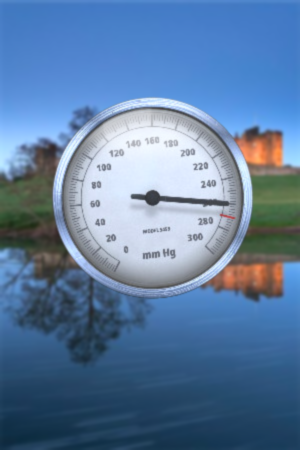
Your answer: 260mmHg
